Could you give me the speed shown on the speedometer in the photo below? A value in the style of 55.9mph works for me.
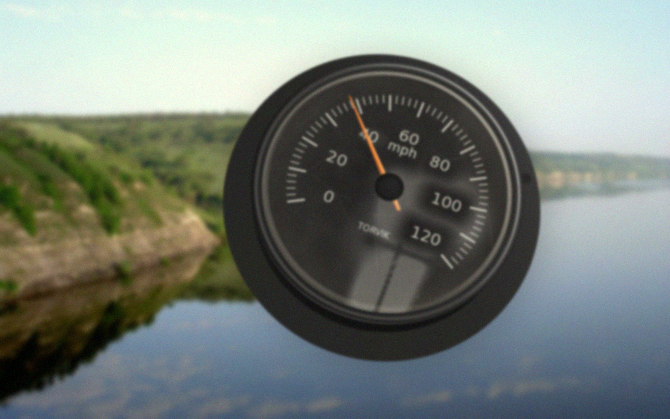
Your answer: 38mph
